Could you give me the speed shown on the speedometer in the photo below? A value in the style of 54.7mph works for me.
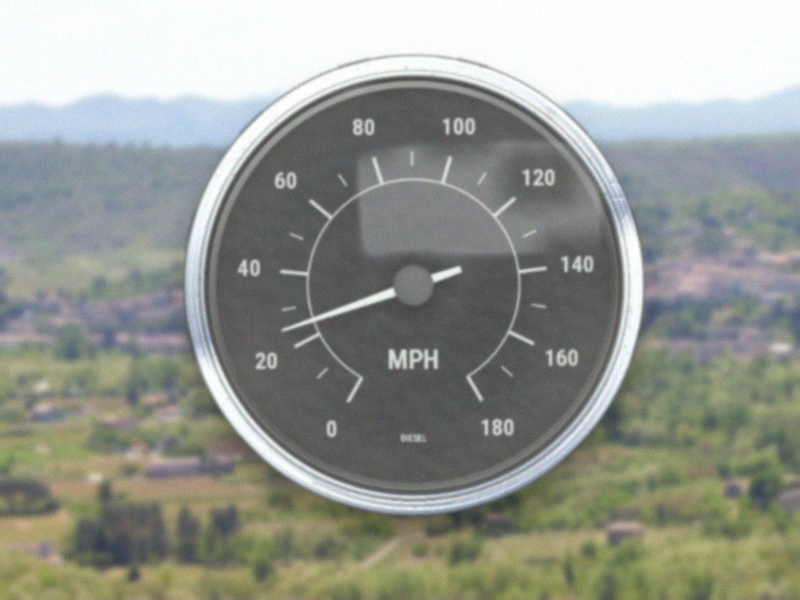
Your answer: 25mph
